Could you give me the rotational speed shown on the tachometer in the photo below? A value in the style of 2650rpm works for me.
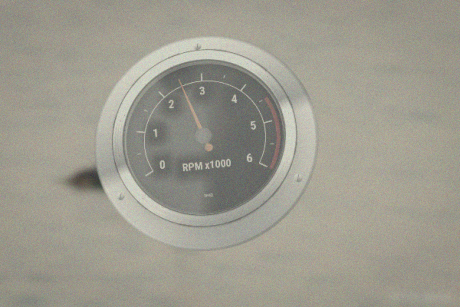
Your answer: 2500rpm
